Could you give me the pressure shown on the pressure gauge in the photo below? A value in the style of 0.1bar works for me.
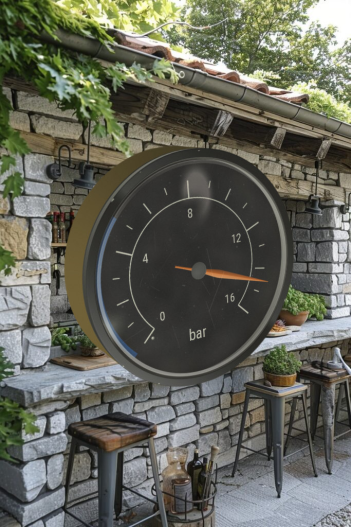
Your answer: 14.5bar
